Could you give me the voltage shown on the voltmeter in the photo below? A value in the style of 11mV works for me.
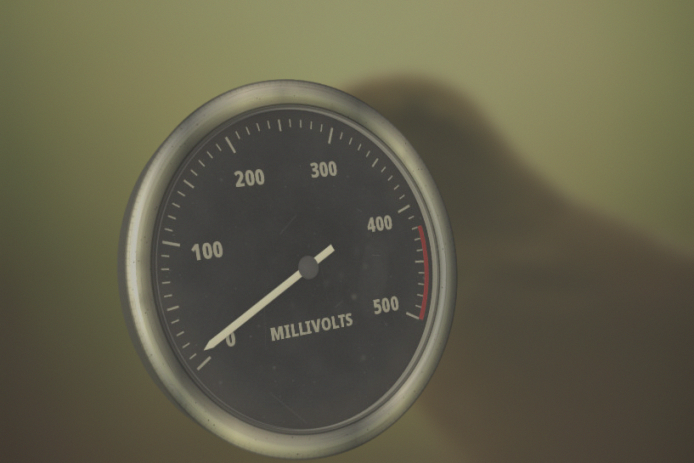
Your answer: 10mV
